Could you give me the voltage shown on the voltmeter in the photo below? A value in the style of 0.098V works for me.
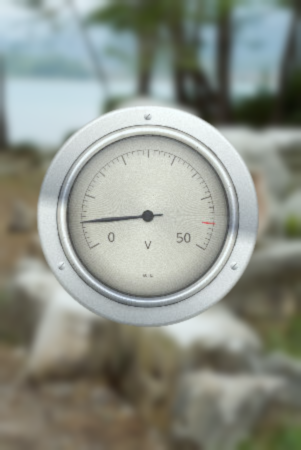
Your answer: 5V
